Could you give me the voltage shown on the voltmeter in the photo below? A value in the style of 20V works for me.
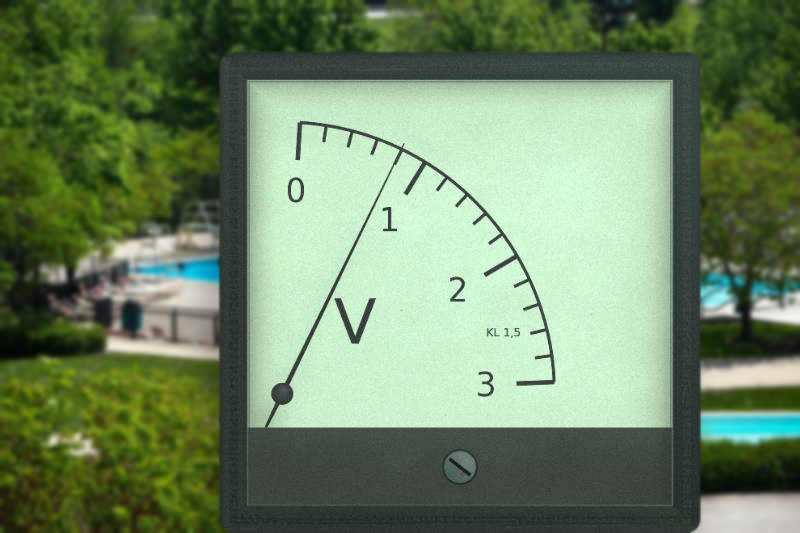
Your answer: 0.8V
